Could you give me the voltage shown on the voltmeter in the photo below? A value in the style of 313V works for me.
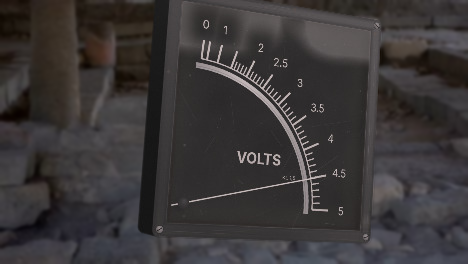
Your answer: 4.5V
